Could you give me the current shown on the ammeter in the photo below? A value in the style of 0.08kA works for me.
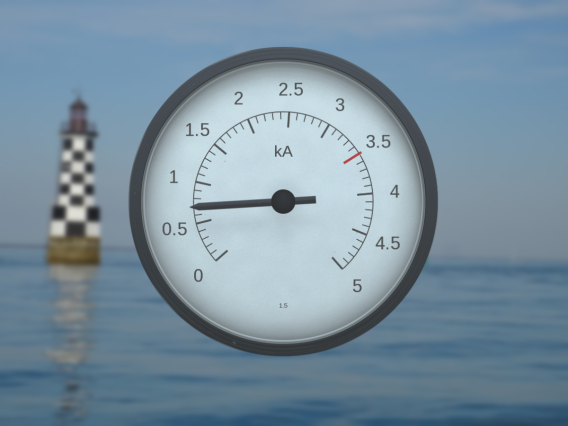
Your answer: 0.7kA
